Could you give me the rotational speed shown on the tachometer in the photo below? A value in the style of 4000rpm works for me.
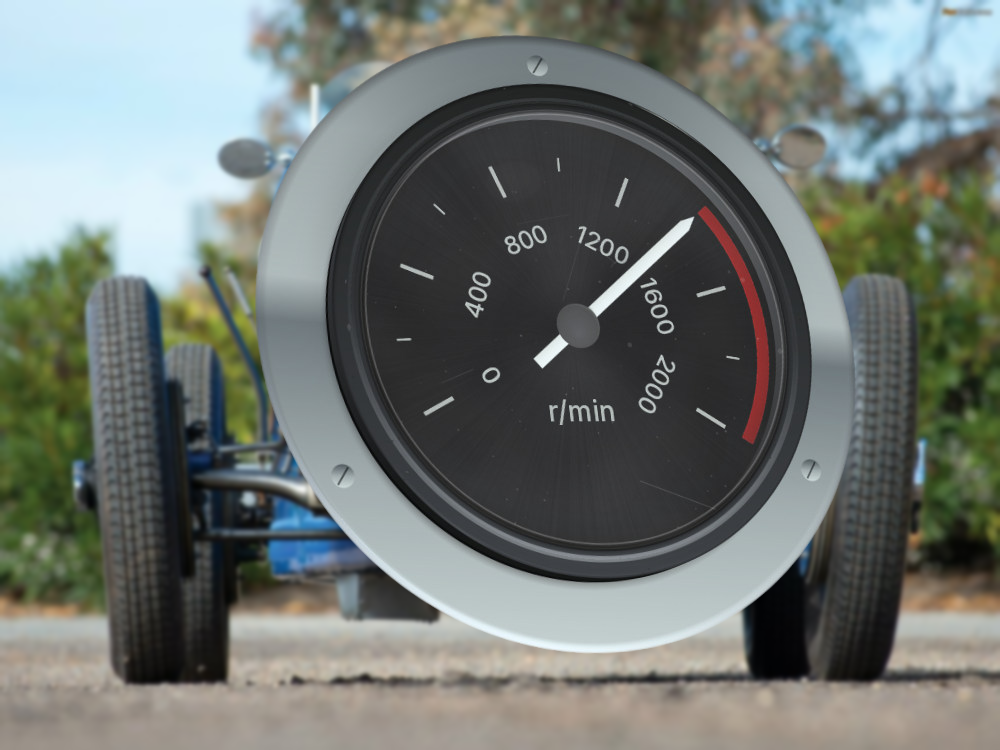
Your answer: 1400rpm
